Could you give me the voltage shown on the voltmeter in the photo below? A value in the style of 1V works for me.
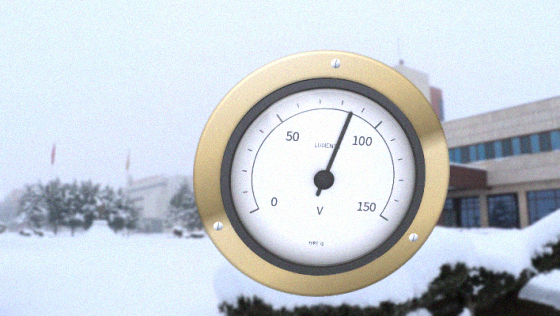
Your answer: 85V
